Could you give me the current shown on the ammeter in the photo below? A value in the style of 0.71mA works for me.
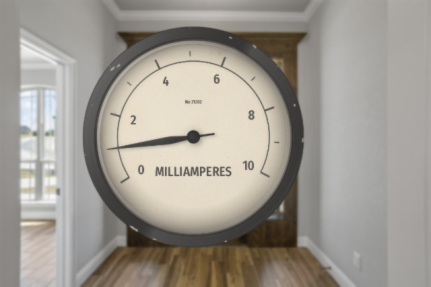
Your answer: 1mA
